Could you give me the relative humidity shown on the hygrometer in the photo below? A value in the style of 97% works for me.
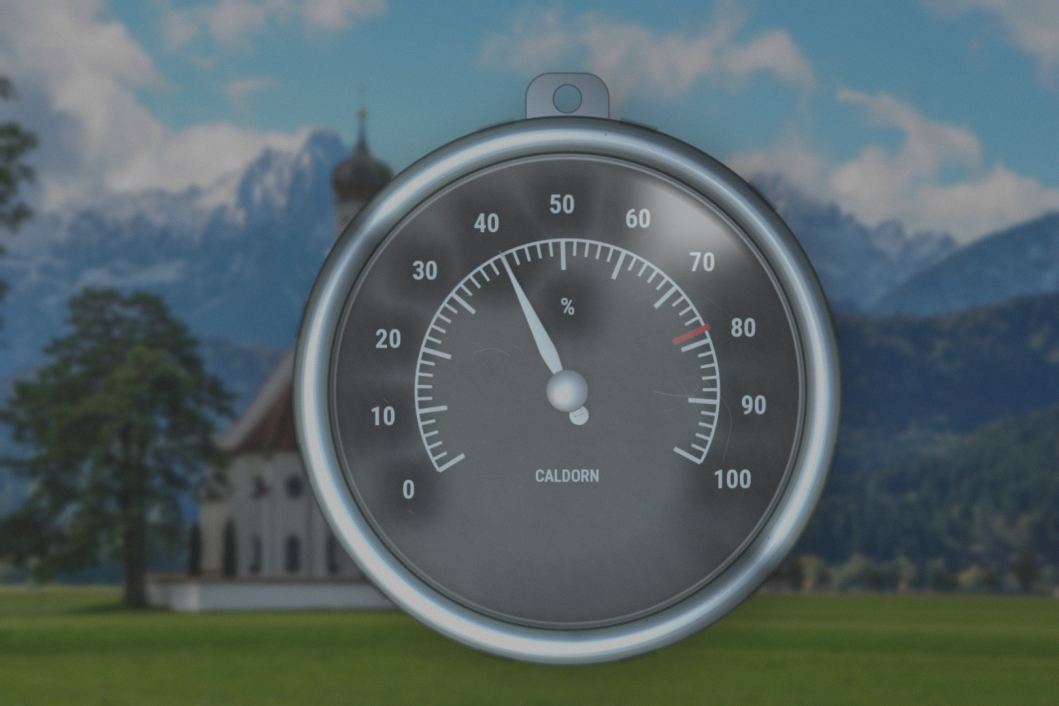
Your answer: 40%
